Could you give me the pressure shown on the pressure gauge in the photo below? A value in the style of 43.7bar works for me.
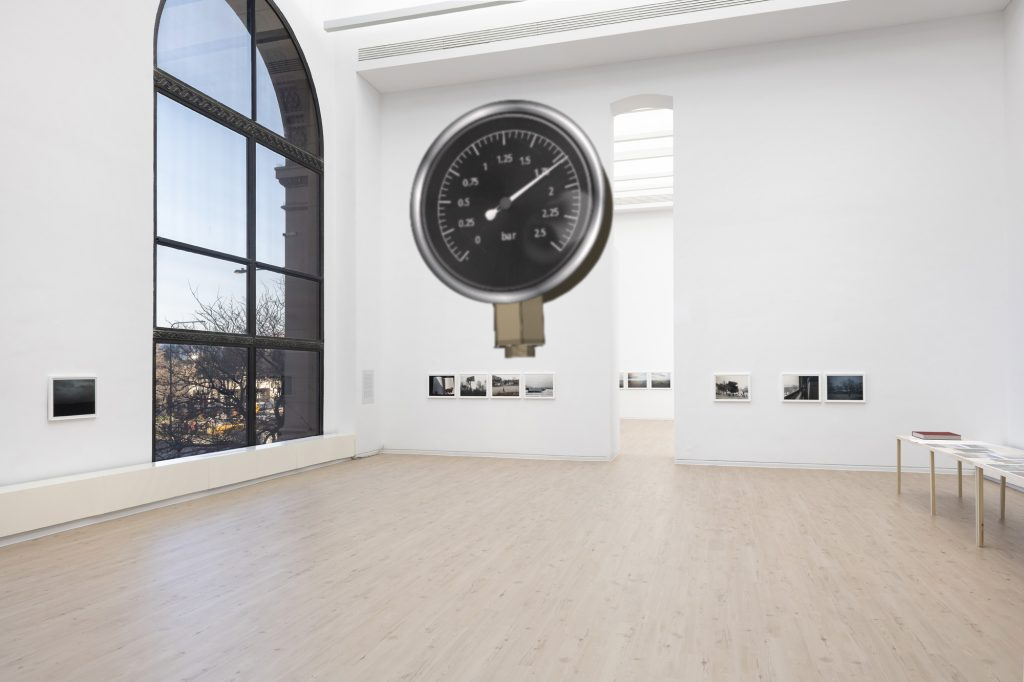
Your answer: 1.8bar
